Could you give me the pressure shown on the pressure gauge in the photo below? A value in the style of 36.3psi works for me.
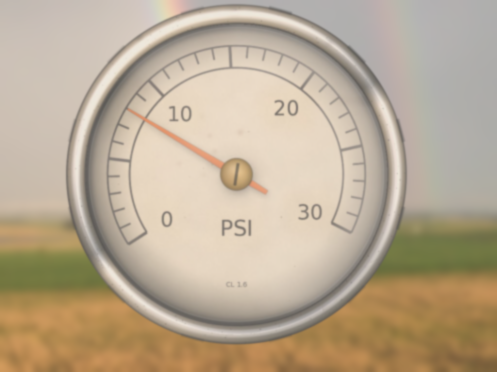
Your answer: 8psi
